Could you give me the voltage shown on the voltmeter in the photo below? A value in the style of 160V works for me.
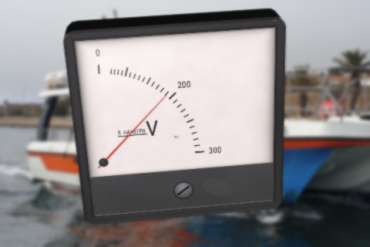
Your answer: 190V
